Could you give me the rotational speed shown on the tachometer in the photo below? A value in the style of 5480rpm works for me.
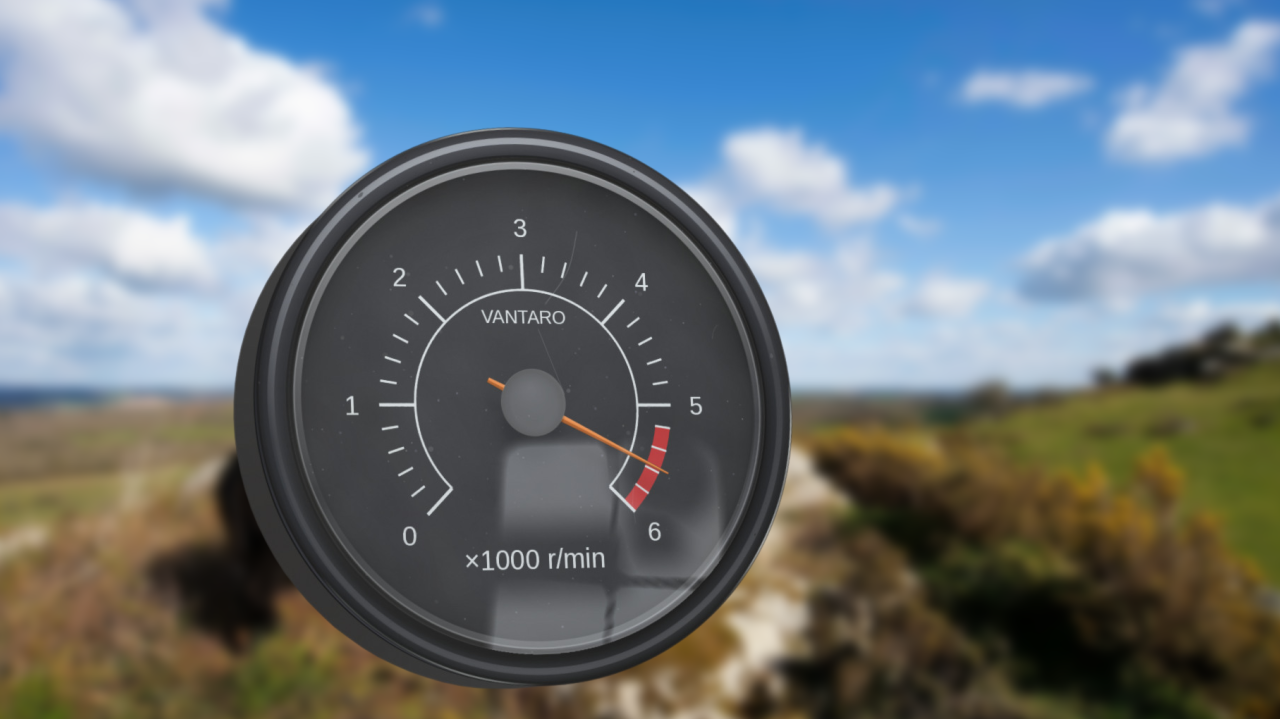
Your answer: 5600rpm
